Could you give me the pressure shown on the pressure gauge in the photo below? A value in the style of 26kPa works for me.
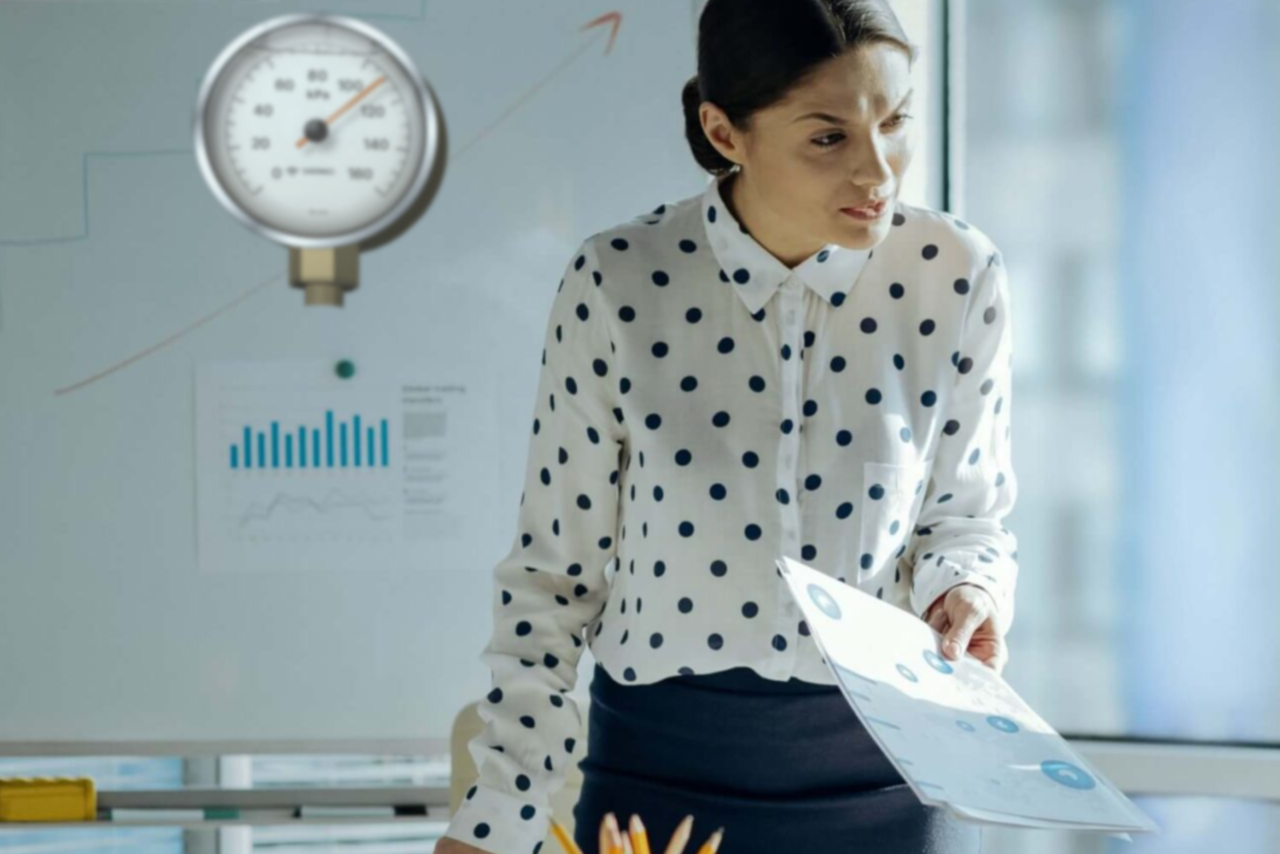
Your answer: 110kPa
